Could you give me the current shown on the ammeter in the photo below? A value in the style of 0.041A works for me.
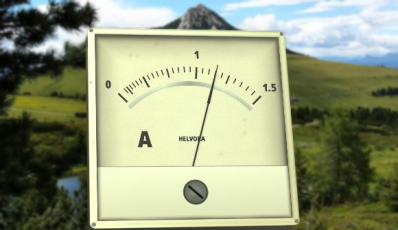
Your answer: 1.15A
